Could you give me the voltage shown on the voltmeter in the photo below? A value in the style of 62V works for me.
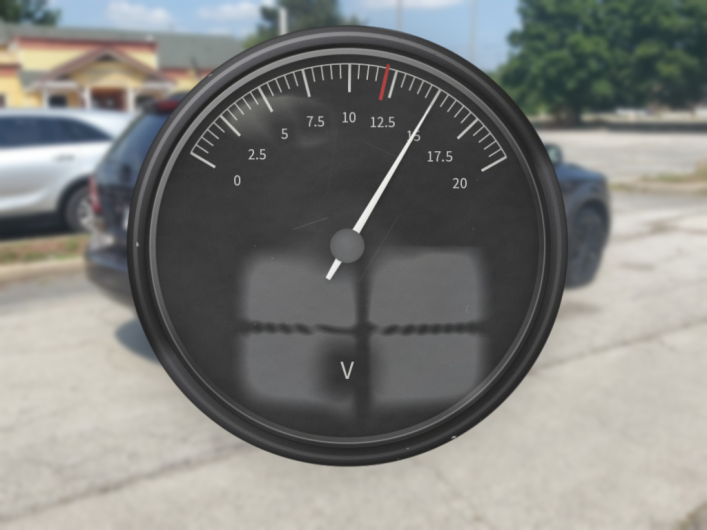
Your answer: 15V
